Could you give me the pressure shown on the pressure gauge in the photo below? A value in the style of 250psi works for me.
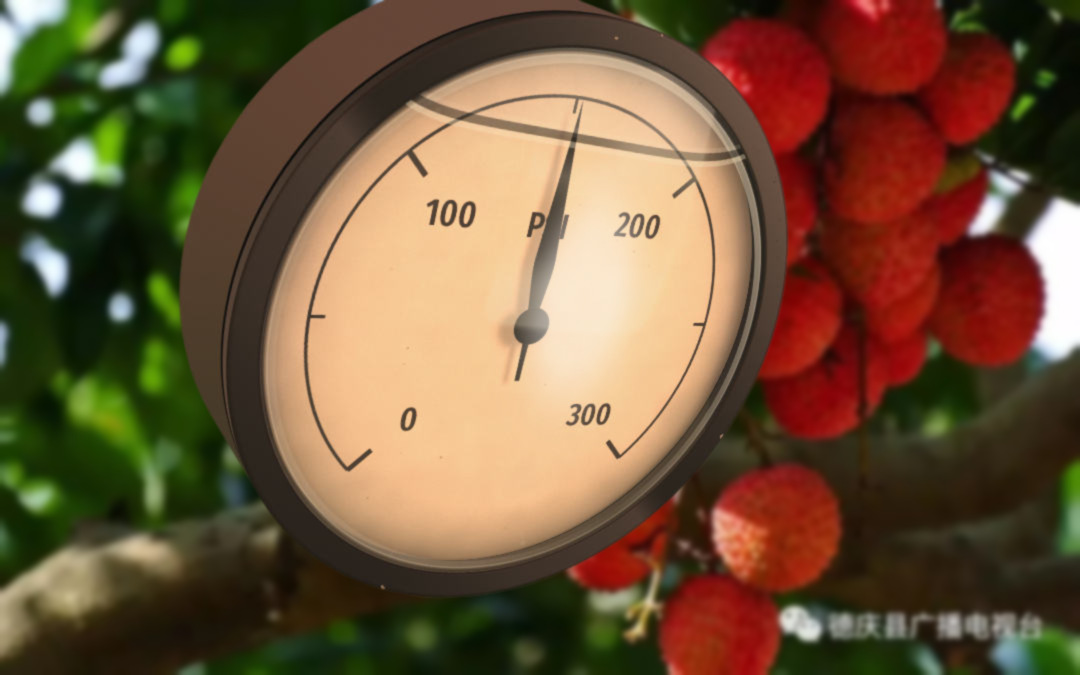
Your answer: 150psi
